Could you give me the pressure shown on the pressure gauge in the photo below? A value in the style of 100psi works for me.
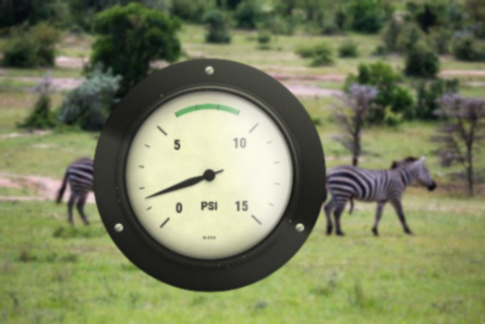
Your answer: 1.5psi
